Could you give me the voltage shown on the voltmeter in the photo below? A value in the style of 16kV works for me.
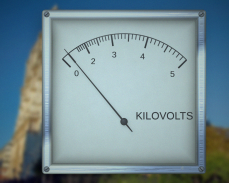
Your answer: 1kV
